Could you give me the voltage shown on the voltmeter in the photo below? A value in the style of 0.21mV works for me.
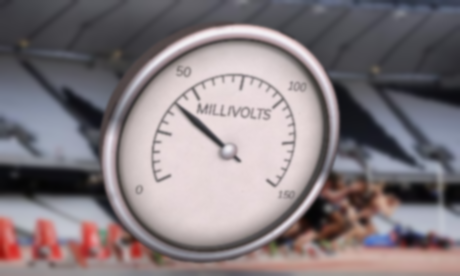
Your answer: 40mV
